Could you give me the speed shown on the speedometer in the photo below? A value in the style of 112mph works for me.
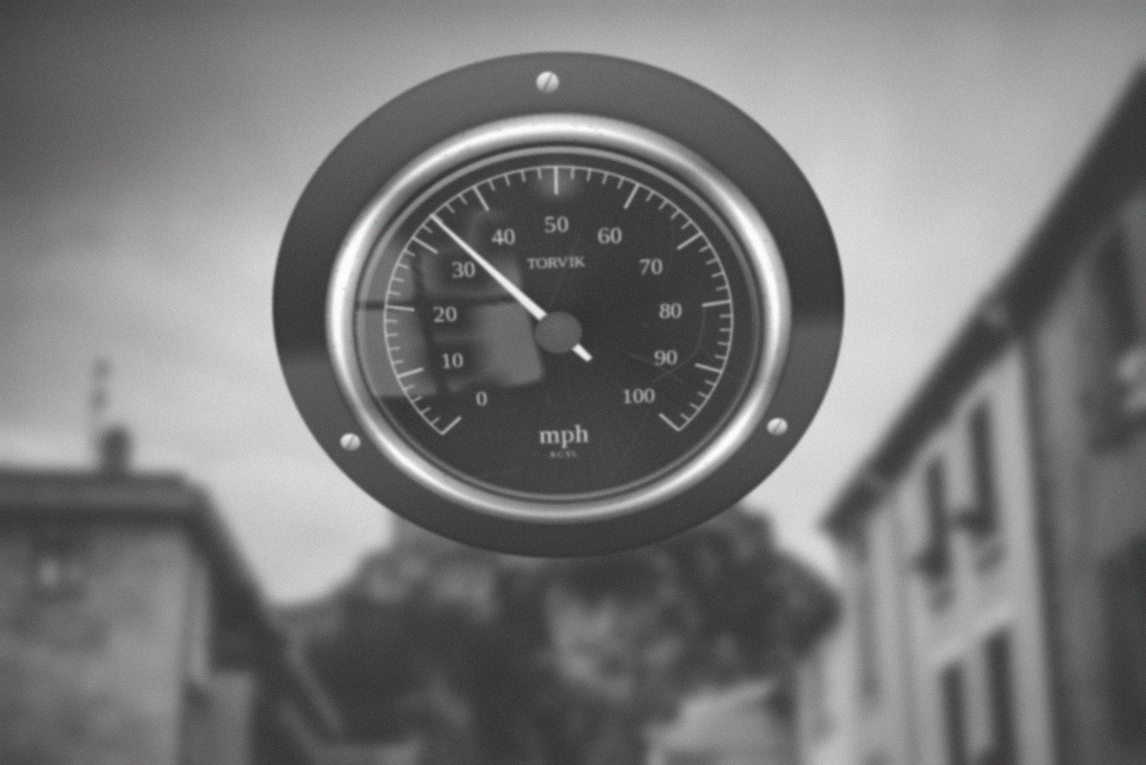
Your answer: 34mph
